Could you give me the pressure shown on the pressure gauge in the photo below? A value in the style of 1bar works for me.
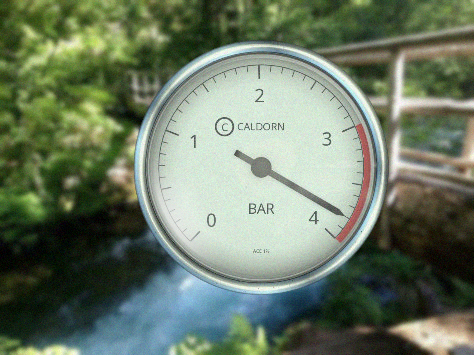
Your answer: 3.8bar
